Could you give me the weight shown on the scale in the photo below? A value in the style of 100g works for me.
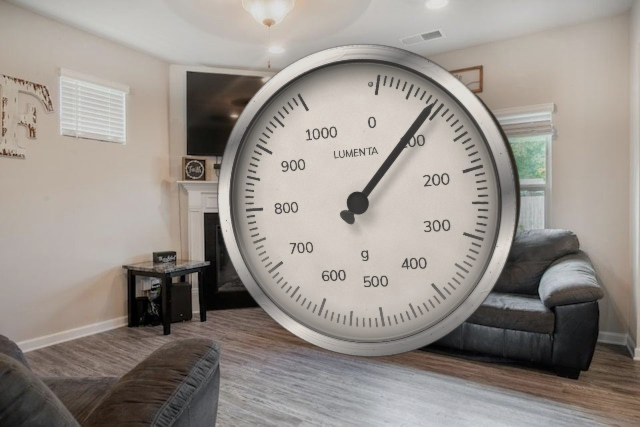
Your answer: 90g
